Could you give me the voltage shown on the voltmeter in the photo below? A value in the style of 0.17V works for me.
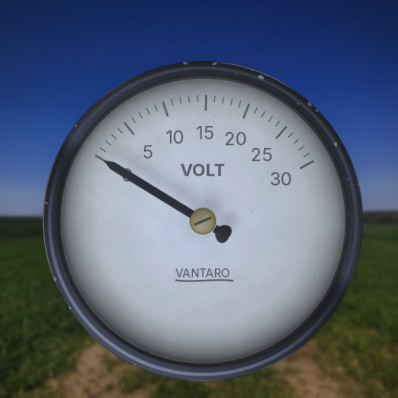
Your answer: 0V
